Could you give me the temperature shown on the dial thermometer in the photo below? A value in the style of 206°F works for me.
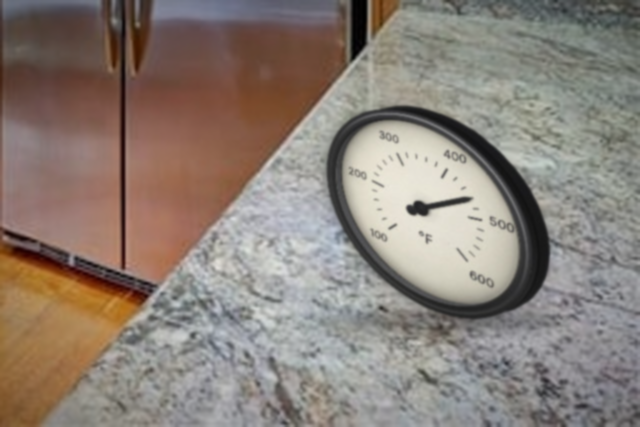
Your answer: 460°F
